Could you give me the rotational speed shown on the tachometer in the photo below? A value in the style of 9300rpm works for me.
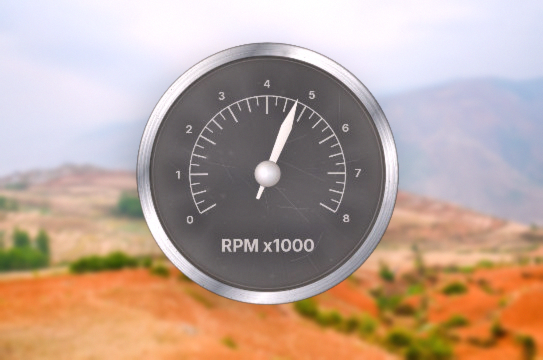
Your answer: 4750rpm
